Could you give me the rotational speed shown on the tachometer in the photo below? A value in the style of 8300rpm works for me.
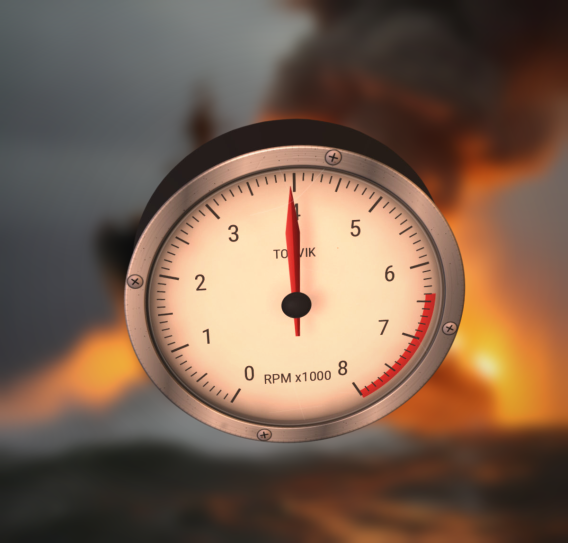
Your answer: 3950rpm
